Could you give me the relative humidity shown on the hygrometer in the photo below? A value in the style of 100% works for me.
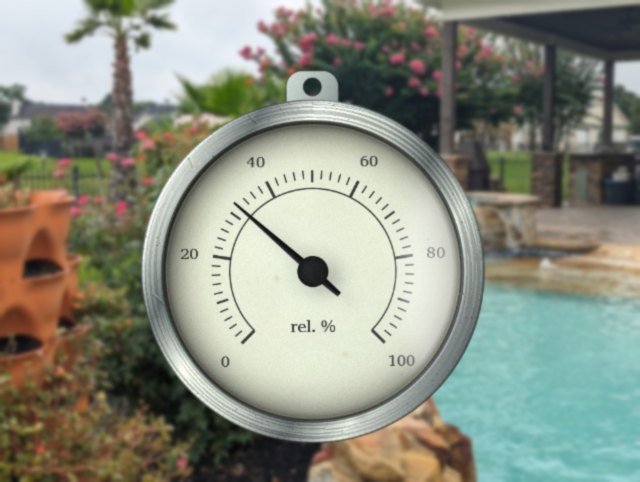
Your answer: 32%
